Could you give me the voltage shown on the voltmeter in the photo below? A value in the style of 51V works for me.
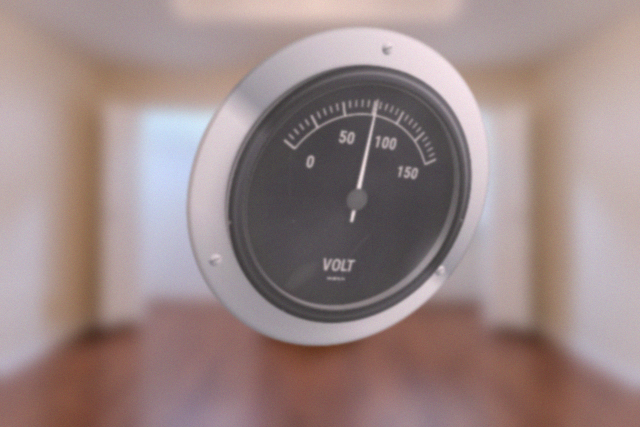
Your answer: 75V
